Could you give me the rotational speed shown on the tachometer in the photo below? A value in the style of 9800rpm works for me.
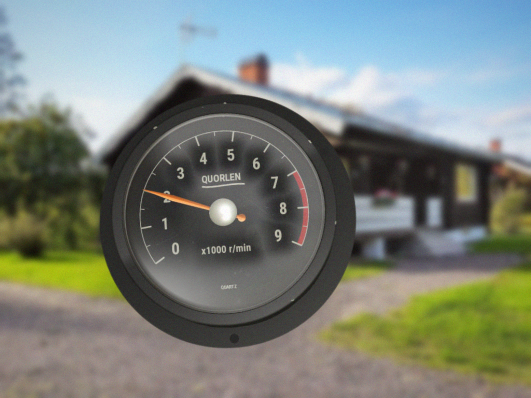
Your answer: 2000rpm
